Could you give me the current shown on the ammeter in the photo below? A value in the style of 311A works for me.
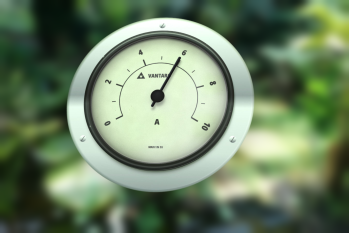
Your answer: 6A
